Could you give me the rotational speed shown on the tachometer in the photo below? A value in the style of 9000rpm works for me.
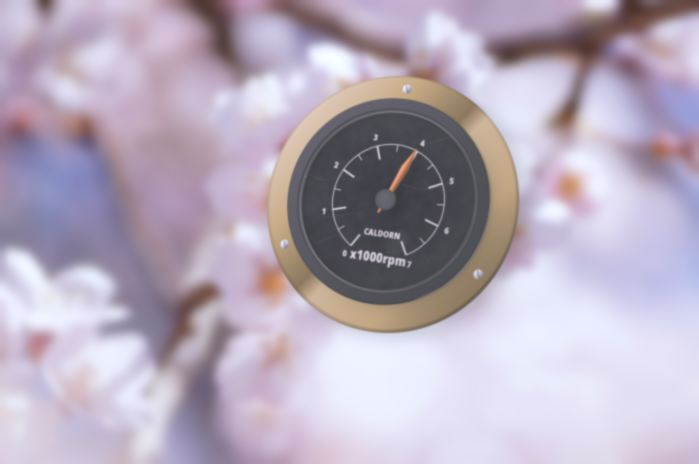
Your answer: 4000rpm
